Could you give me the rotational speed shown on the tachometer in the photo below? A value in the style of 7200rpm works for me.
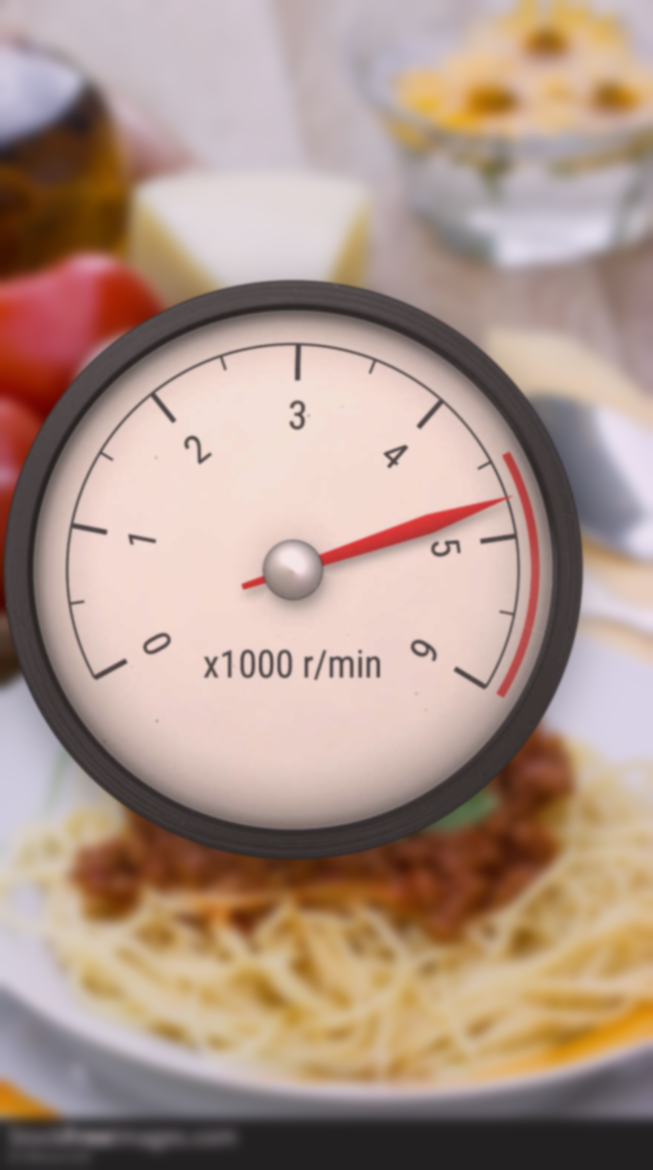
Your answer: 4750rpm
